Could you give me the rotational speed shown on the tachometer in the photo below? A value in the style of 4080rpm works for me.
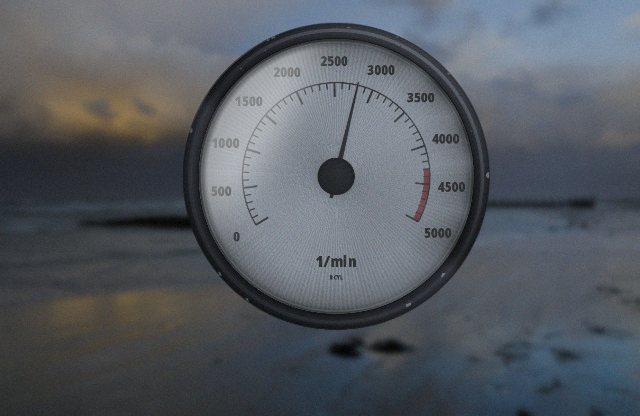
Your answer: 2800rpm
